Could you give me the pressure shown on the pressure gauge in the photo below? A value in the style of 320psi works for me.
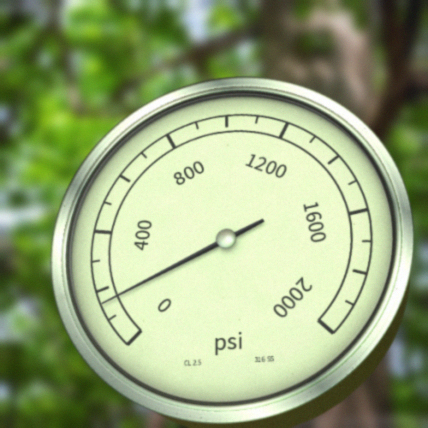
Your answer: 150psi
